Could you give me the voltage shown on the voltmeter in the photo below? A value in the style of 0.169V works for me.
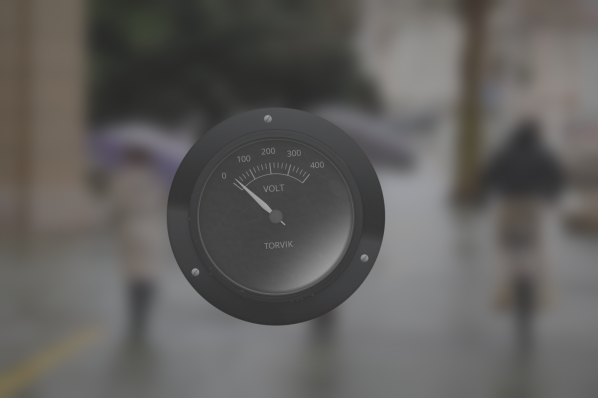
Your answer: 20V
